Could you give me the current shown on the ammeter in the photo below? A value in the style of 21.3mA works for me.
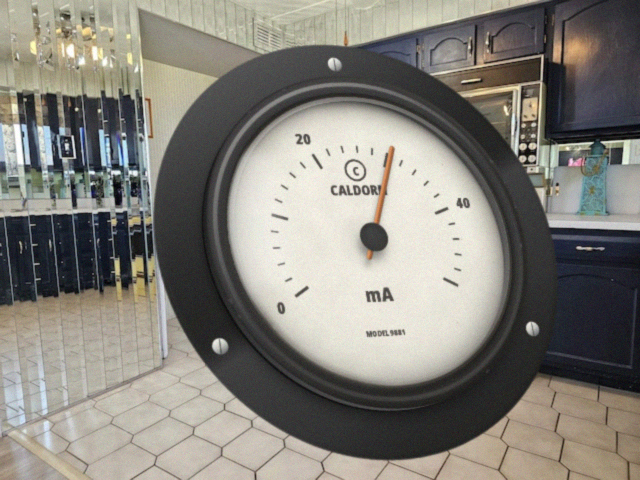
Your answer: 30mA
